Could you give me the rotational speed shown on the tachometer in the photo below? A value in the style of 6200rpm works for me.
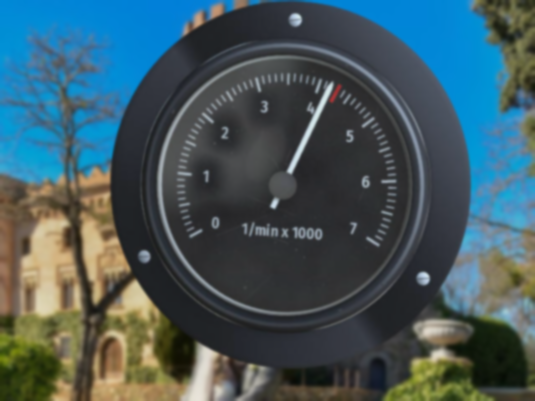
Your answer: 4200rpm
